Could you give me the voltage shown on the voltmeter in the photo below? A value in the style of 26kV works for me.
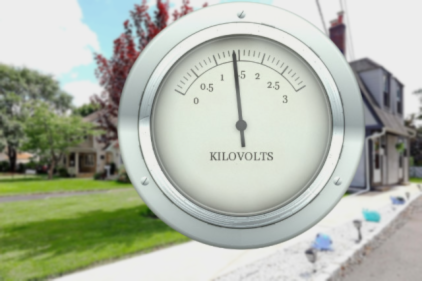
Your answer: 1.4kV
